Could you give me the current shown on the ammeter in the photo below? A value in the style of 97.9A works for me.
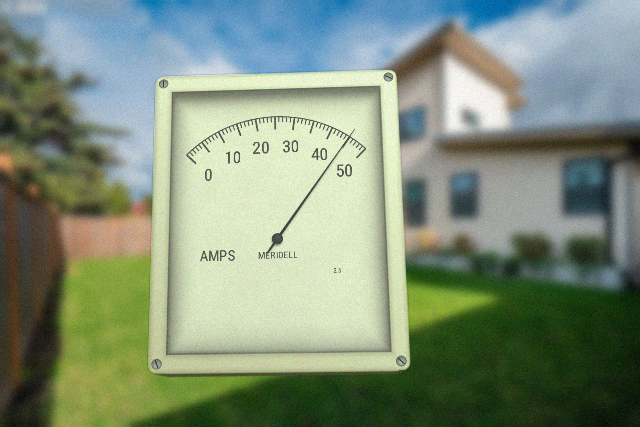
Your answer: 45A
